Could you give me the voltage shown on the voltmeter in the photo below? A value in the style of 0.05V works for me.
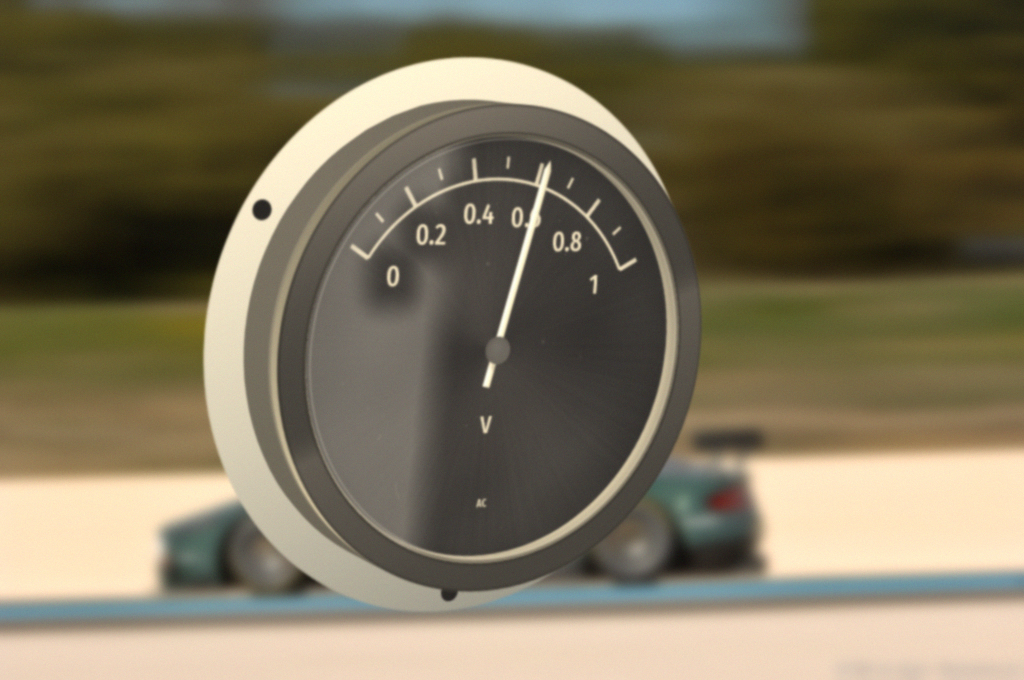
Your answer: 0.6V
